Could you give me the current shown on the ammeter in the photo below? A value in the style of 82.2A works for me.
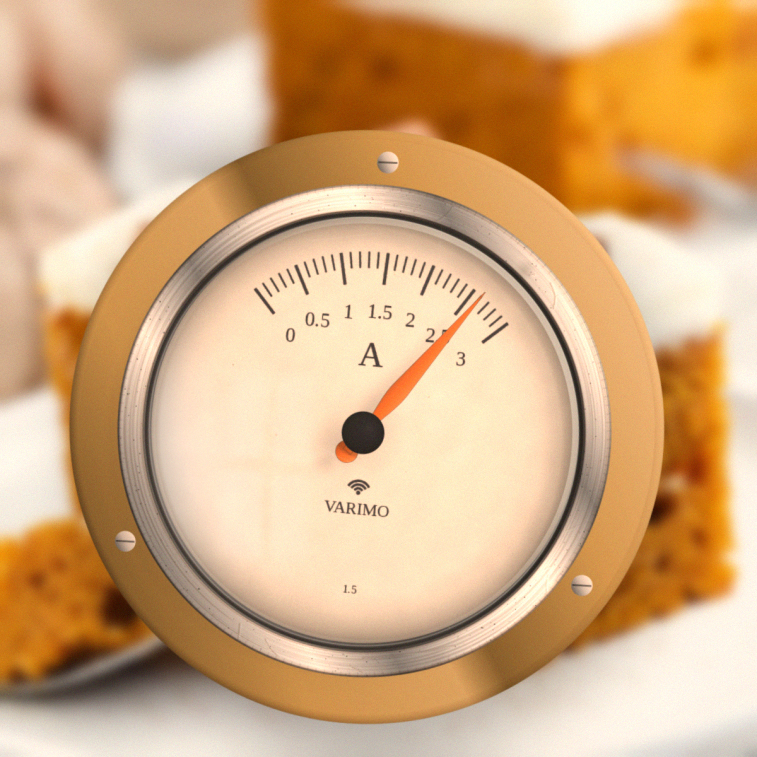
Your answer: 2.6A
